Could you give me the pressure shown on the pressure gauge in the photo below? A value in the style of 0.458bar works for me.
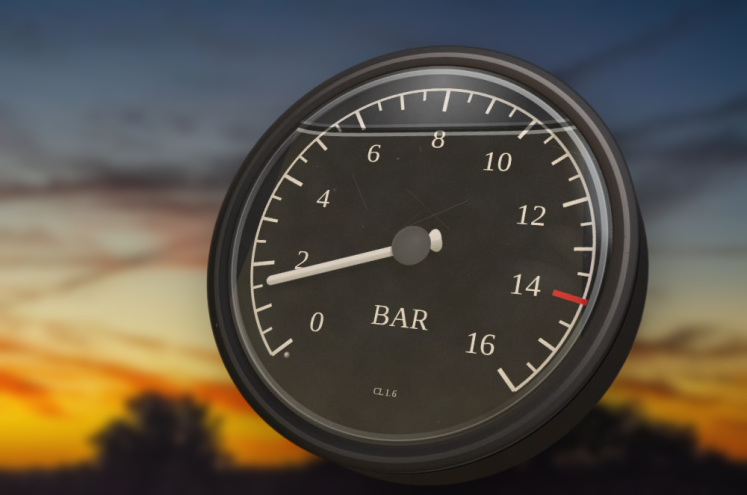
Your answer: 1.5bar
